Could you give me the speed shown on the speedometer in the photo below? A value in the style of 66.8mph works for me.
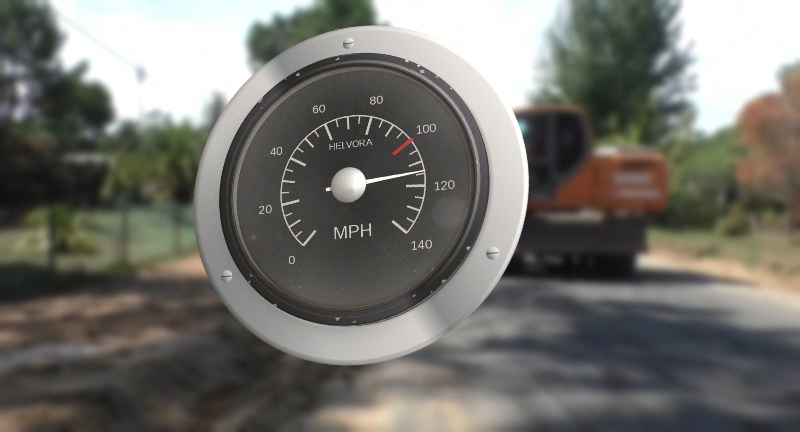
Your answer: 115mph
